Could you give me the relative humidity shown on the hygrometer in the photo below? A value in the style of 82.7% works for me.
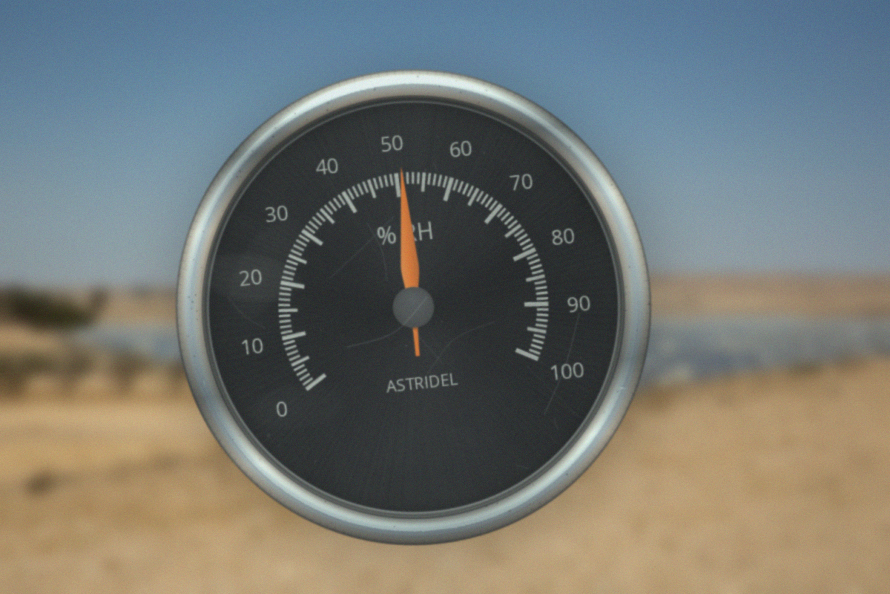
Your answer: 51%
